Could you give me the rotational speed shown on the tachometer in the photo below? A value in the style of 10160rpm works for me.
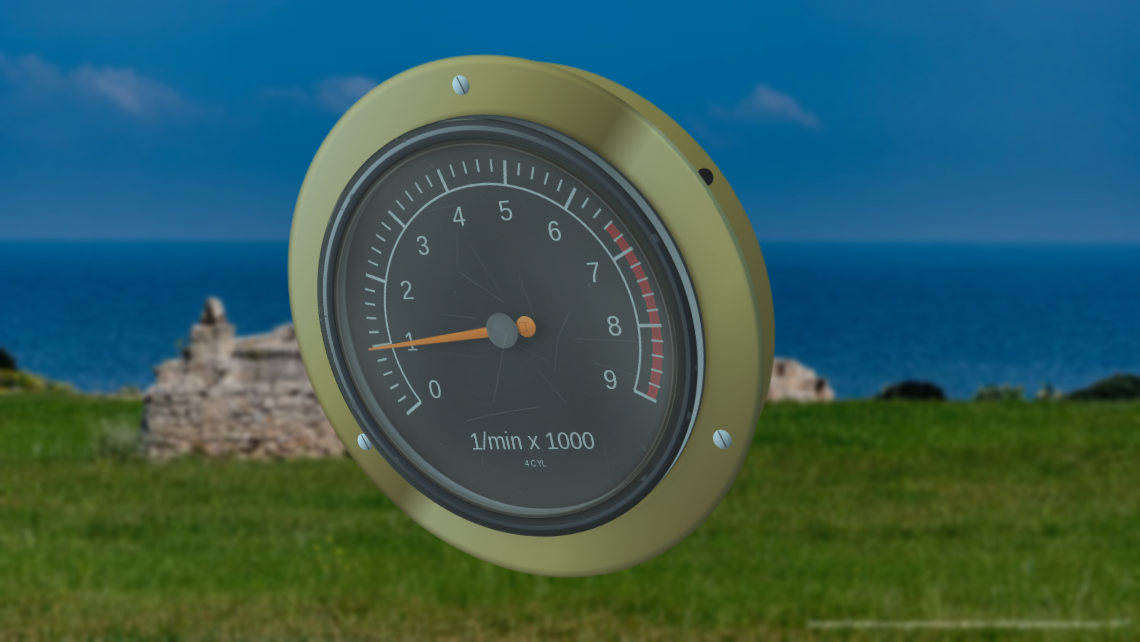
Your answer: 1000rpm
